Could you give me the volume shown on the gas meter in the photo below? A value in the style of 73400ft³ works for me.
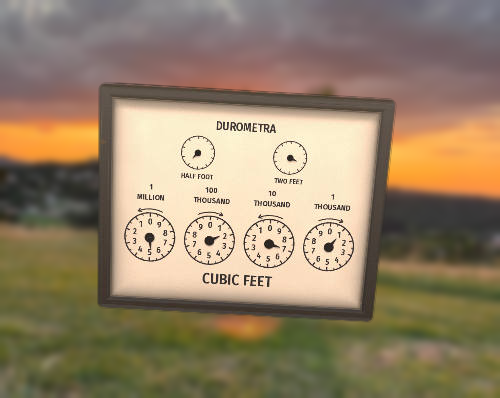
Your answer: 517100ft³
